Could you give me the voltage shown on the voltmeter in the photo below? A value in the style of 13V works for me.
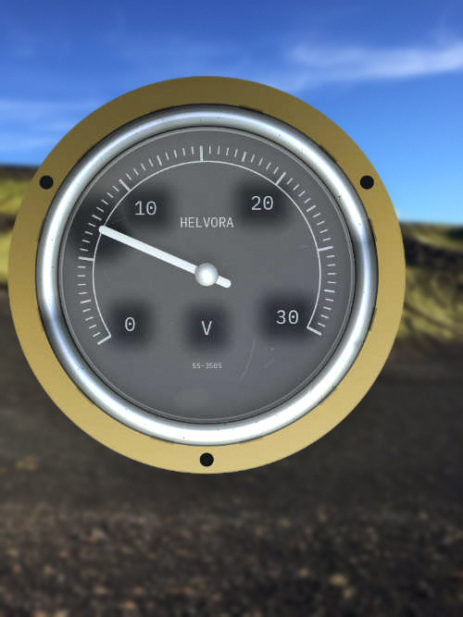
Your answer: 7V
